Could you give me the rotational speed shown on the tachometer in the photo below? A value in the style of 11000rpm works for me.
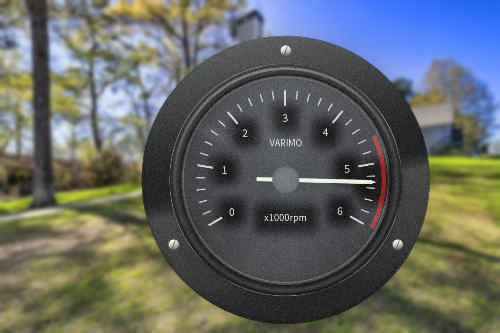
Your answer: 5300rpm
